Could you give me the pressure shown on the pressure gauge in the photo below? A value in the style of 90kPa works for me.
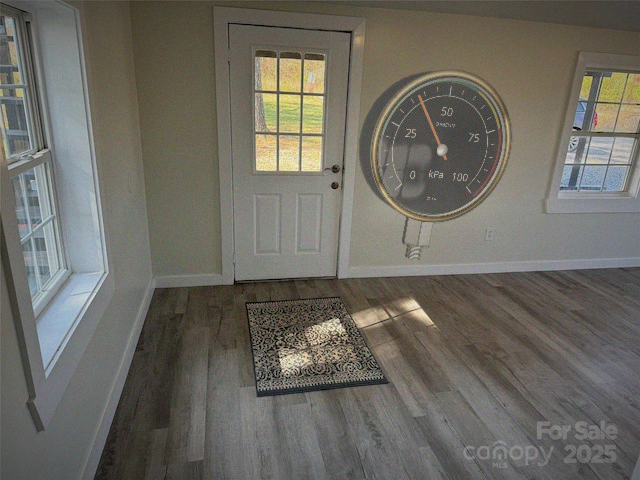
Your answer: 37.5kPa
